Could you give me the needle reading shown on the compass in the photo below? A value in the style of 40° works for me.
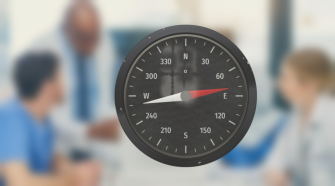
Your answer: 80°
